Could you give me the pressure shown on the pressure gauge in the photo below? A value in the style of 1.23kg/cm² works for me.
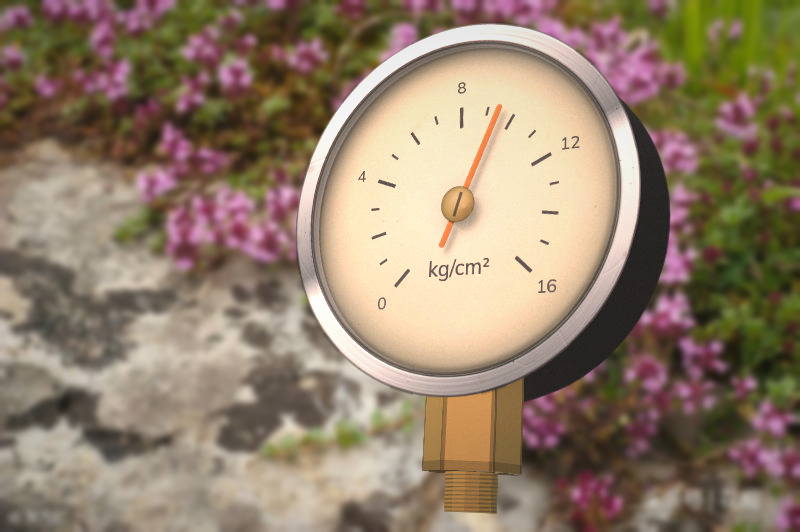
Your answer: 9.5kg/cm²
